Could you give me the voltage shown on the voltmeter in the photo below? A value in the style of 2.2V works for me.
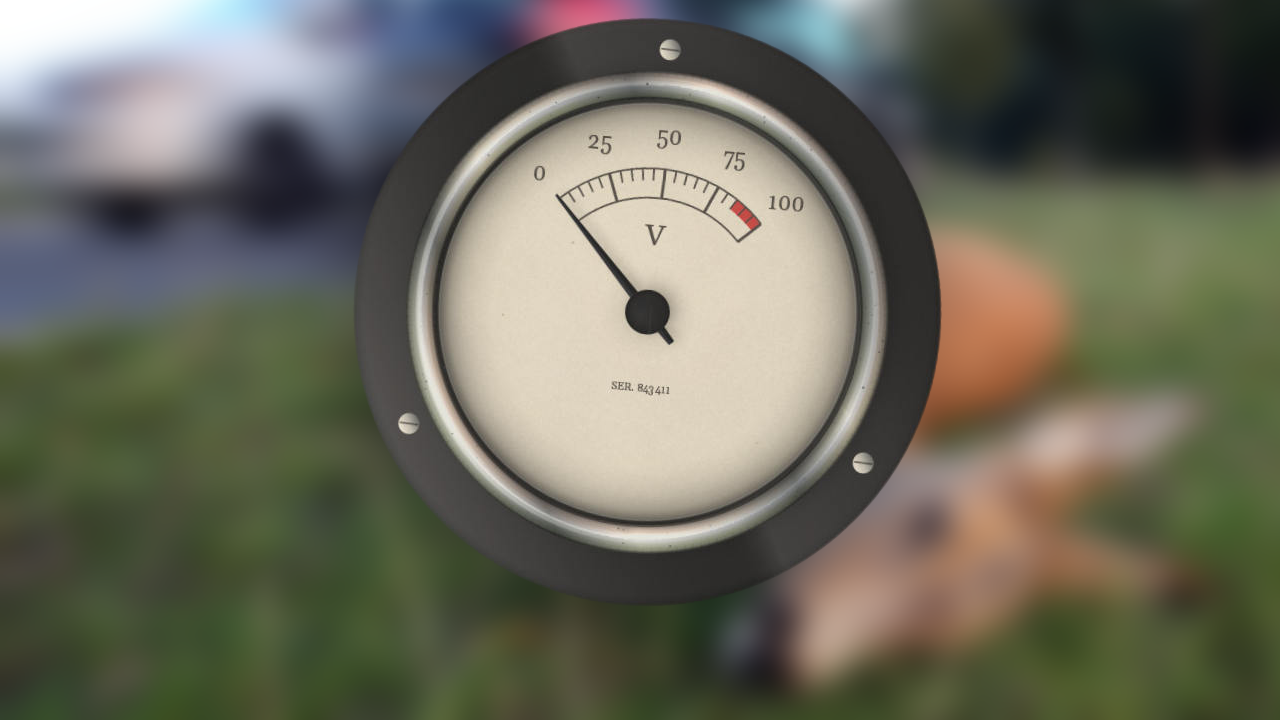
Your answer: 0V
